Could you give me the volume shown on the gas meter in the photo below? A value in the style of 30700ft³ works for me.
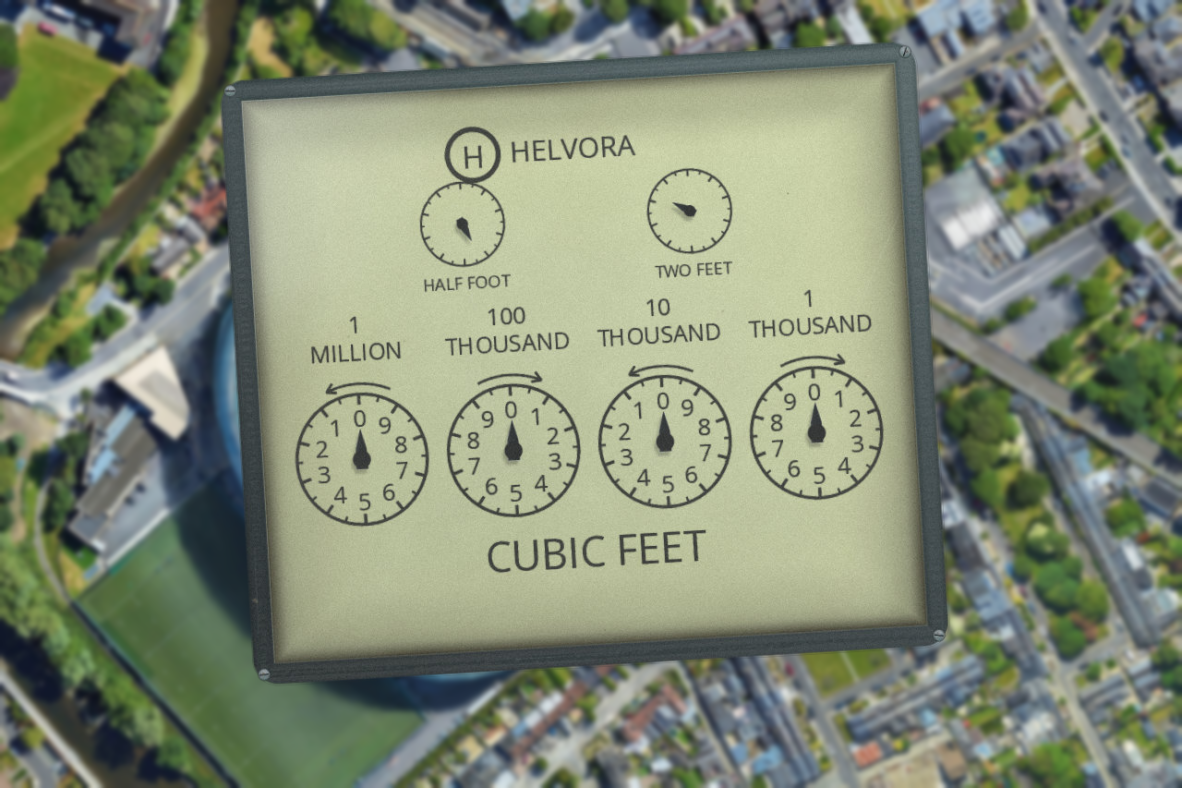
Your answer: 0ft³
